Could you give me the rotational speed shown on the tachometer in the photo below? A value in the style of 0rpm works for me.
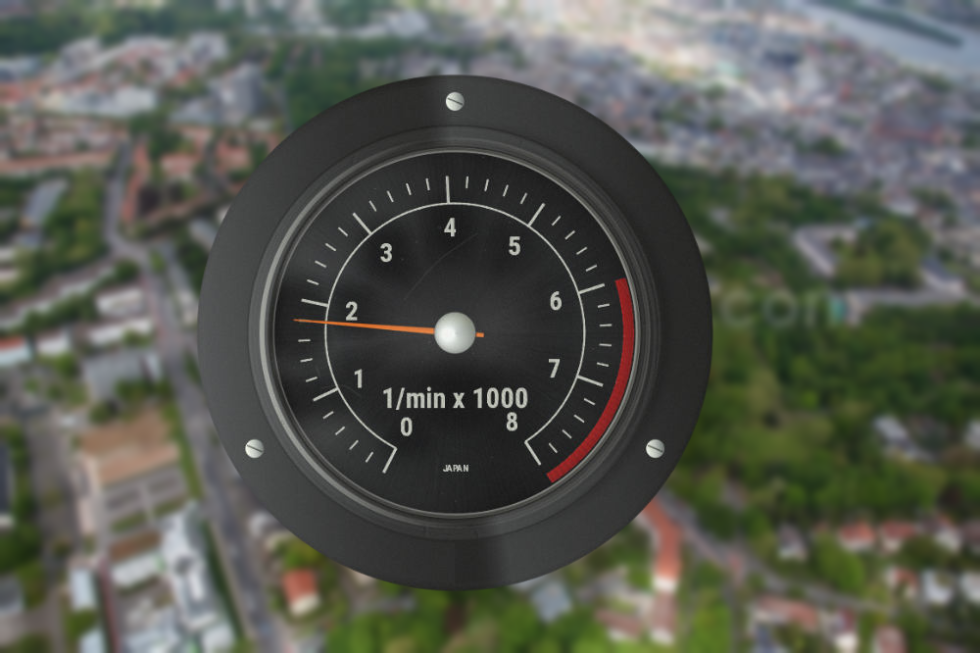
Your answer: 1800rpm
